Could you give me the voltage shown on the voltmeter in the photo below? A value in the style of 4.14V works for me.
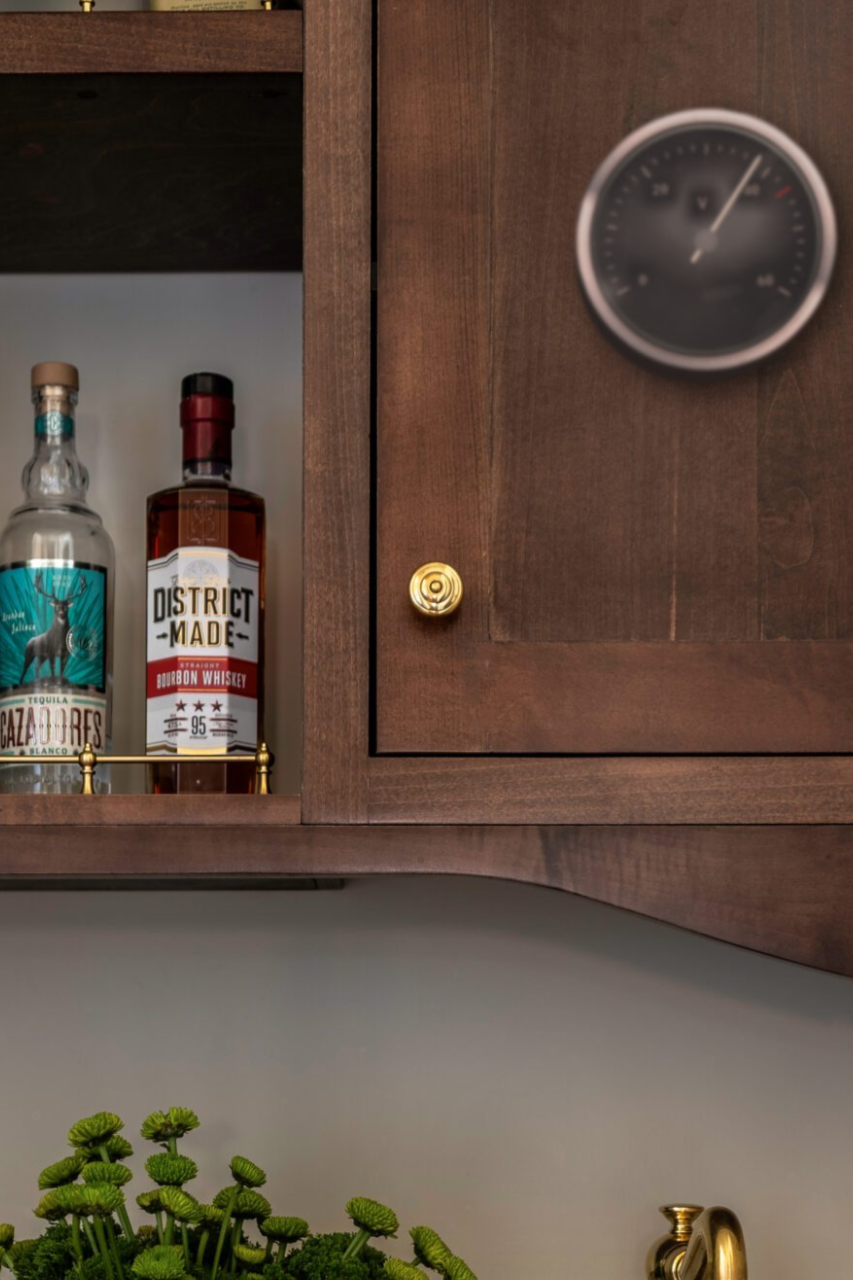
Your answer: 38V
